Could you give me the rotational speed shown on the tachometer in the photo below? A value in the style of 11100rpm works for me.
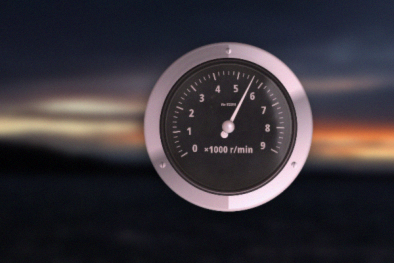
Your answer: 5600rpm
